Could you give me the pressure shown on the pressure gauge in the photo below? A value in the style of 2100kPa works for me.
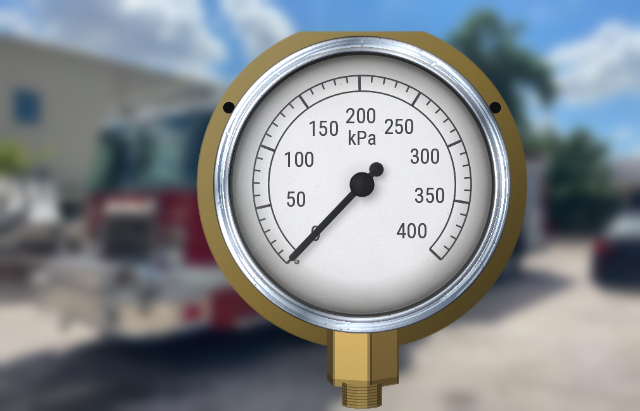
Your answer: 0kPa
